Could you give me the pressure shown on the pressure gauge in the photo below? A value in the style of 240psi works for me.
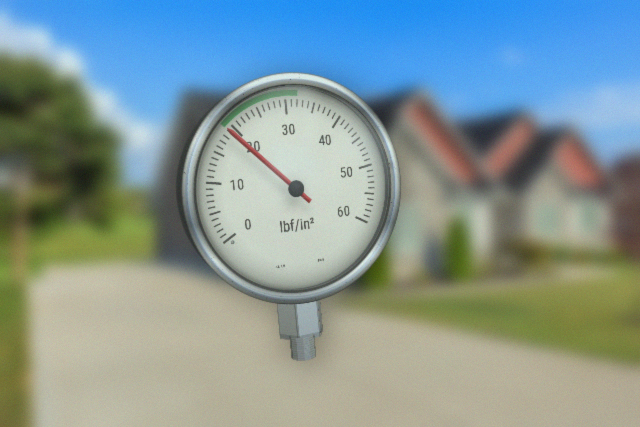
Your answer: 19psi
